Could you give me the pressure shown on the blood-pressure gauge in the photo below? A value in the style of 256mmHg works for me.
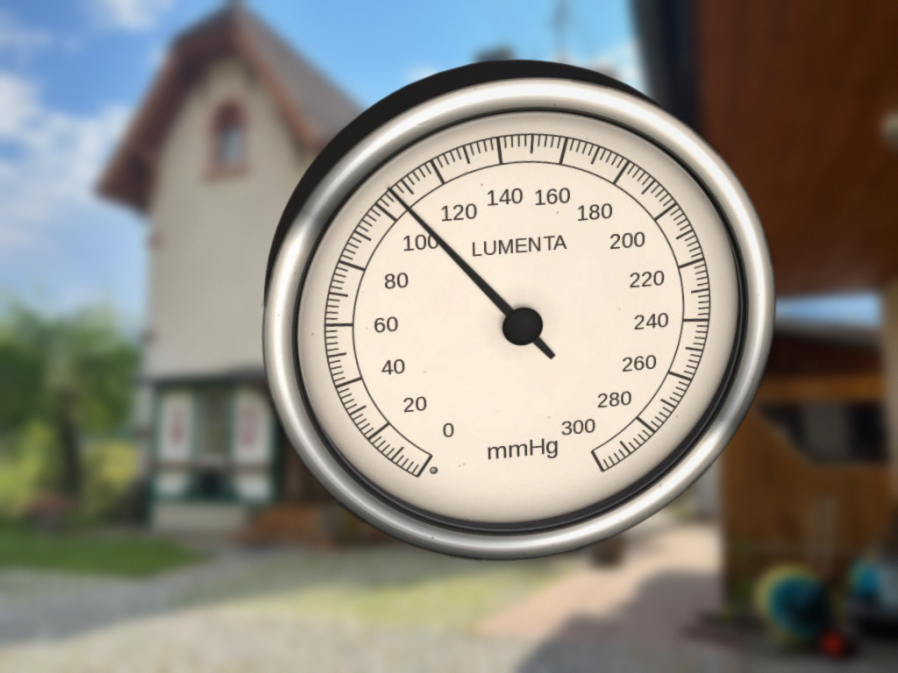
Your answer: 106mmHg
